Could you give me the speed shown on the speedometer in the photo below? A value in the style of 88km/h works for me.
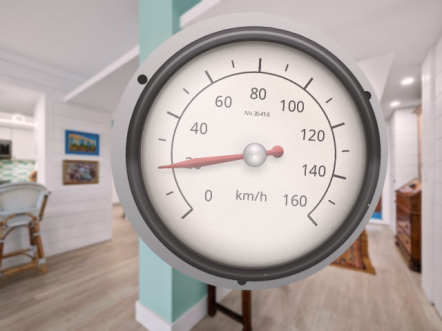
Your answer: 20km/h
